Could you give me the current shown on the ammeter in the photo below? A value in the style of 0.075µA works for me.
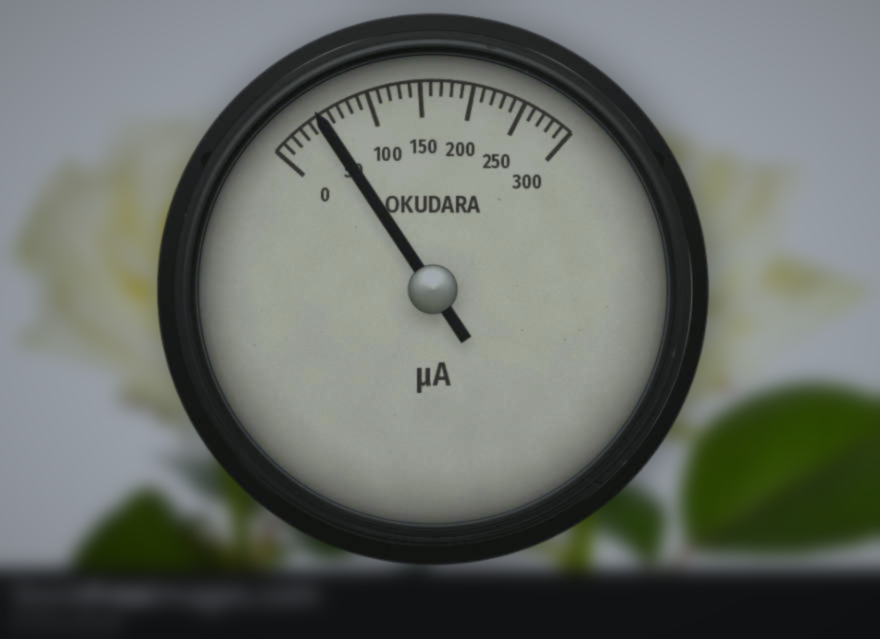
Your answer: 50µA
